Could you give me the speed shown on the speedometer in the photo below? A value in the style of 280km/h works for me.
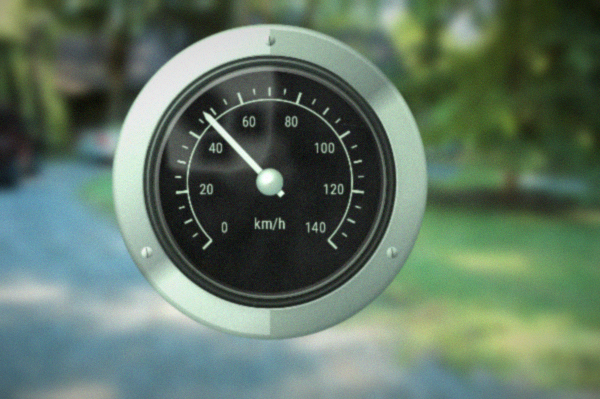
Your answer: 47.5km/h
